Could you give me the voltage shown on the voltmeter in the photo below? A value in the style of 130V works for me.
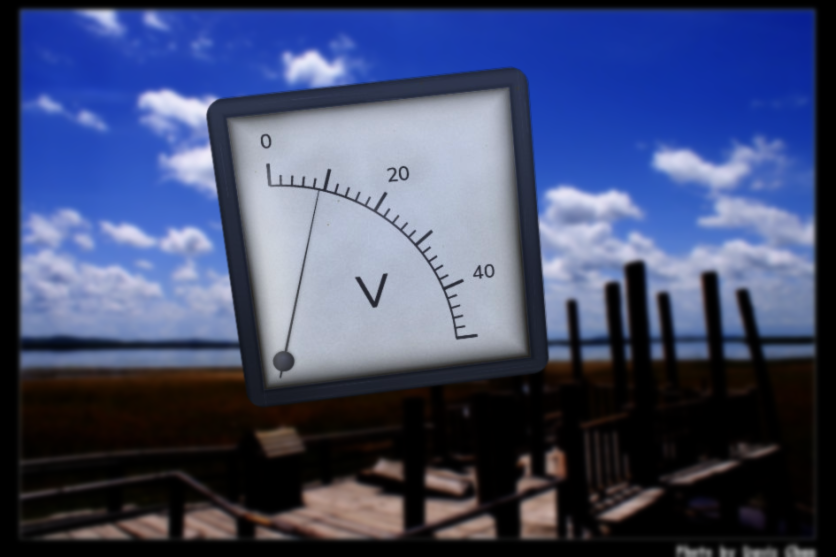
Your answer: 9V
